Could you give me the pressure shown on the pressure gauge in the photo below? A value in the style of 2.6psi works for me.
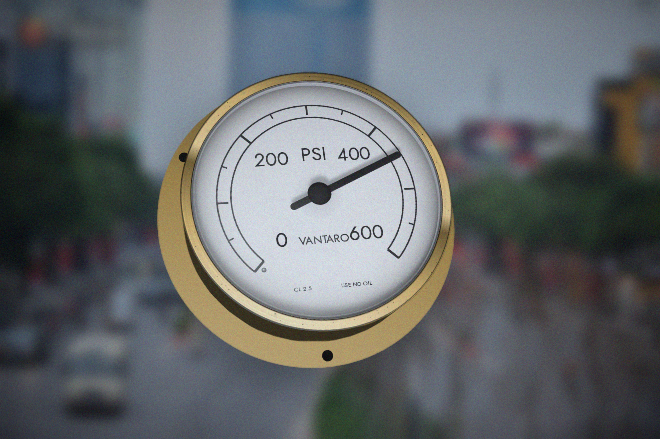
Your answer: 450psi
